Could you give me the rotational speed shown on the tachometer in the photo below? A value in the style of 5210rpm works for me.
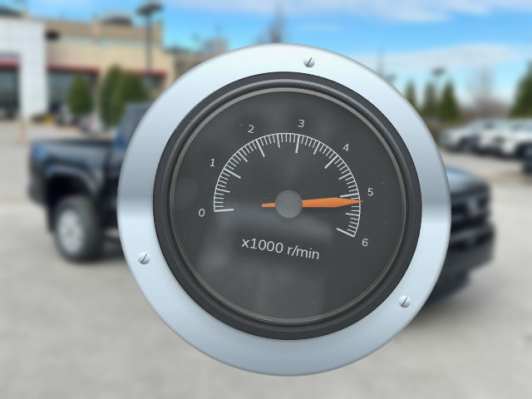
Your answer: 5200rpm
